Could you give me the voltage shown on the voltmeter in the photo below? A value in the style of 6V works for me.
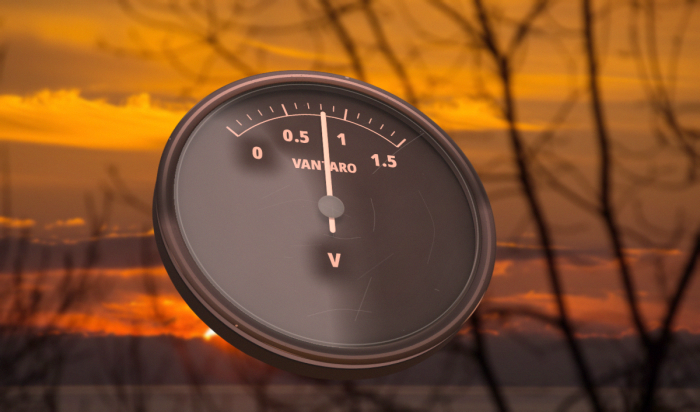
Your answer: 0.8V
